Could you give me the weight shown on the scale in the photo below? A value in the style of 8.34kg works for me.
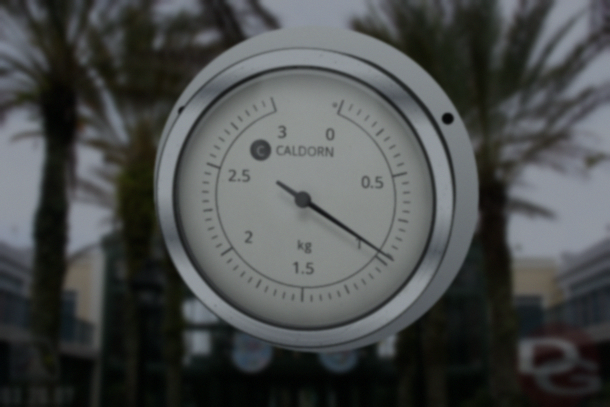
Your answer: 0.95kg
